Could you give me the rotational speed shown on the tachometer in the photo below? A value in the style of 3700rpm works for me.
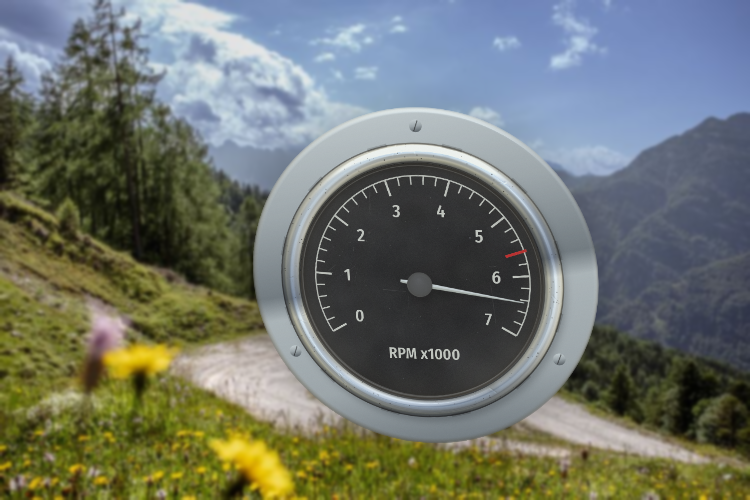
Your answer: 6400rpm
